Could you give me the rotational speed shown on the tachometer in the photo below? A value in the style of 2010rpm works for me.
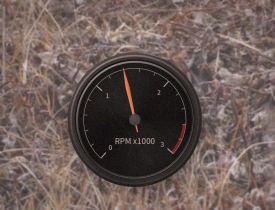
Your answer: 1400rpm
